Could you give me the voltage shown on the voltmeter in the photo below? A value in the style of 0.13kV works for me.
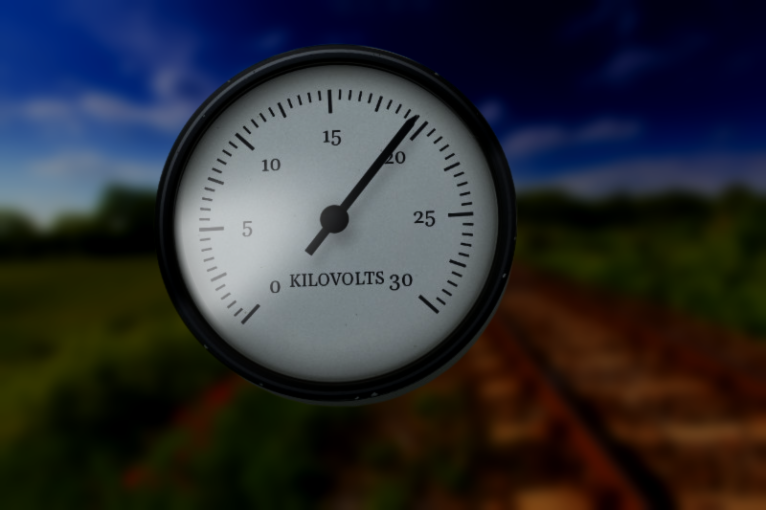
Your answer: 19.5kV
